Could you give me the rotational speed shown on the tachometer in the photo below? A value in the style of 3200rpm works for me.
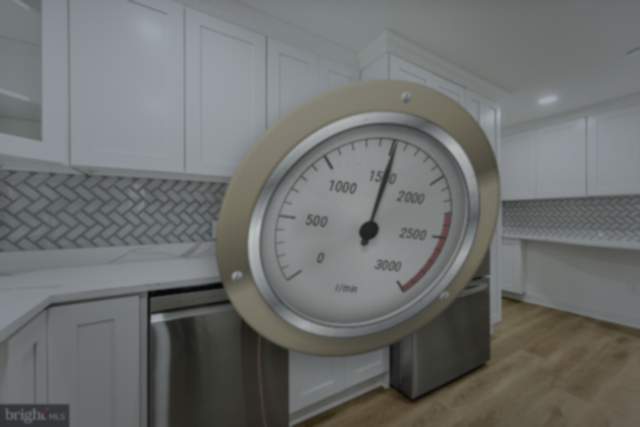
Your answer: 1500rpm
